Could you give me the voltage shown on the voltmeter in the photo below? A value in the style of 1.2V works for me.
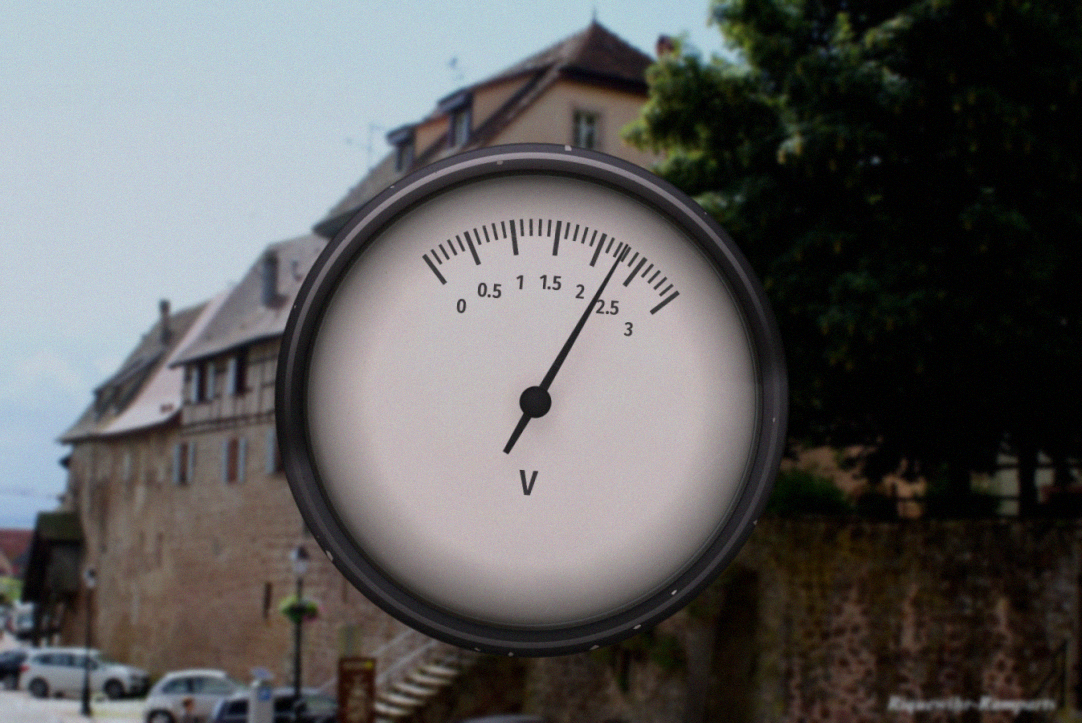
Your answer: 2.25V
